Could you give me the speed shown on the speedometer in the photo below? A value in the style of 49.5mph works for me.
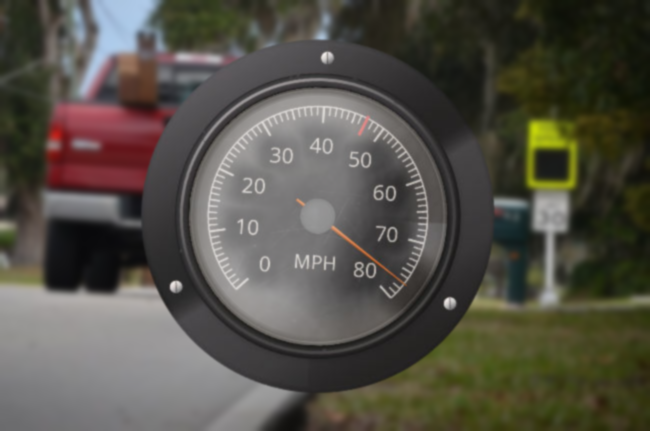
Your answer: 77mph
